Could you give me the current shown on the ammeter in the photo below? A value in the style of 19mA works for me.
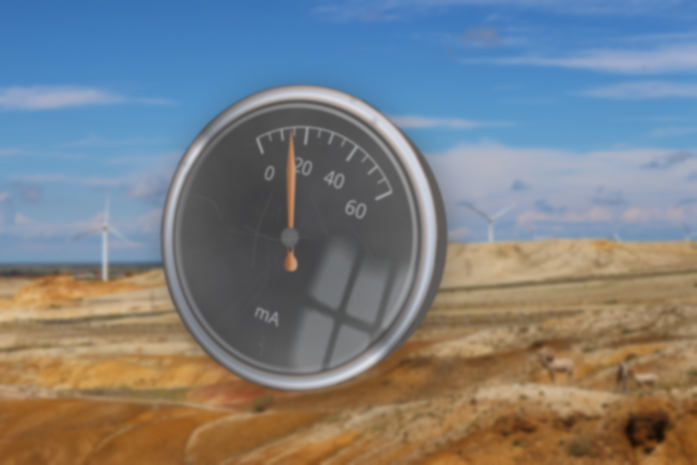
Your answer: 15mA
